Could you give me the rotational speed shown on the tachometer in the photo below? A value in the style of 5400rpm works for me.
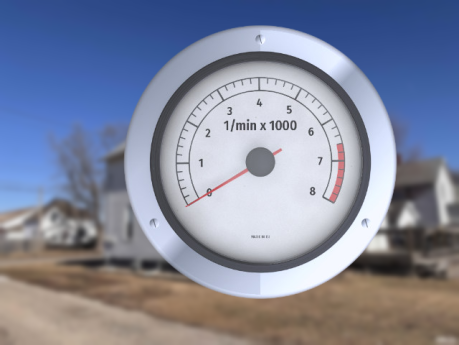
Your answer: 0rpm
